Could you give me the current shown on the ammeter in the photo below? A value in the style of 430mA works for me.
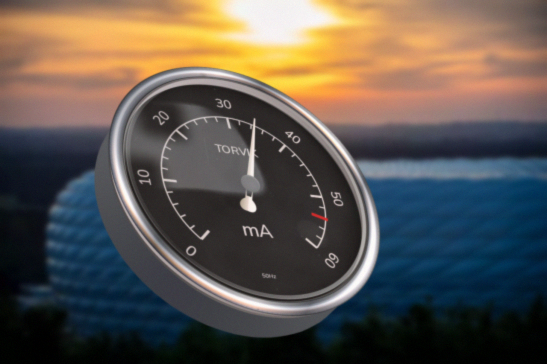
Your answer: 34mA
